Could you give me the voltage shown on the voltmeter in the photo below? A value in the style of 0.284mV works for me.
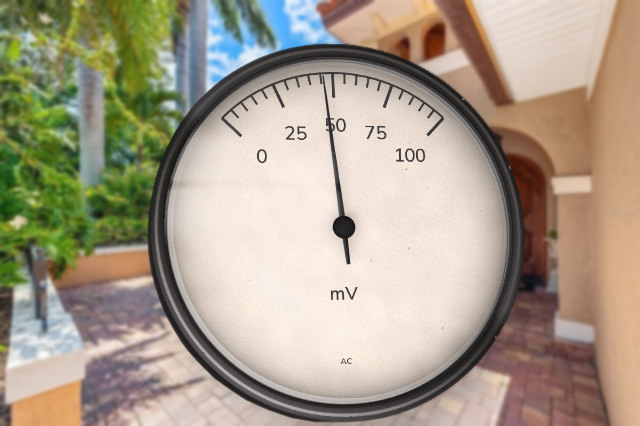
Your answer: 45mV
